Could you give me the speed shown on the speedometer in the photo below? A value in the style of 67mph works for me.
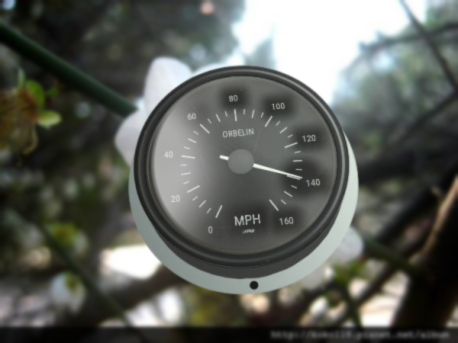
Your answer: 140mph
